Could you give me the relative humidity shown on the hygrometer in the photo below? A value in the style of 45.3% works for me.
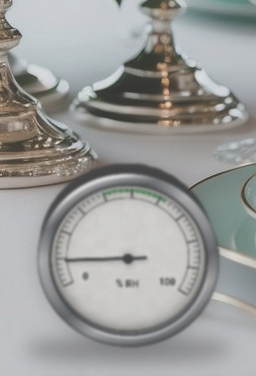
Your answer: 10%
